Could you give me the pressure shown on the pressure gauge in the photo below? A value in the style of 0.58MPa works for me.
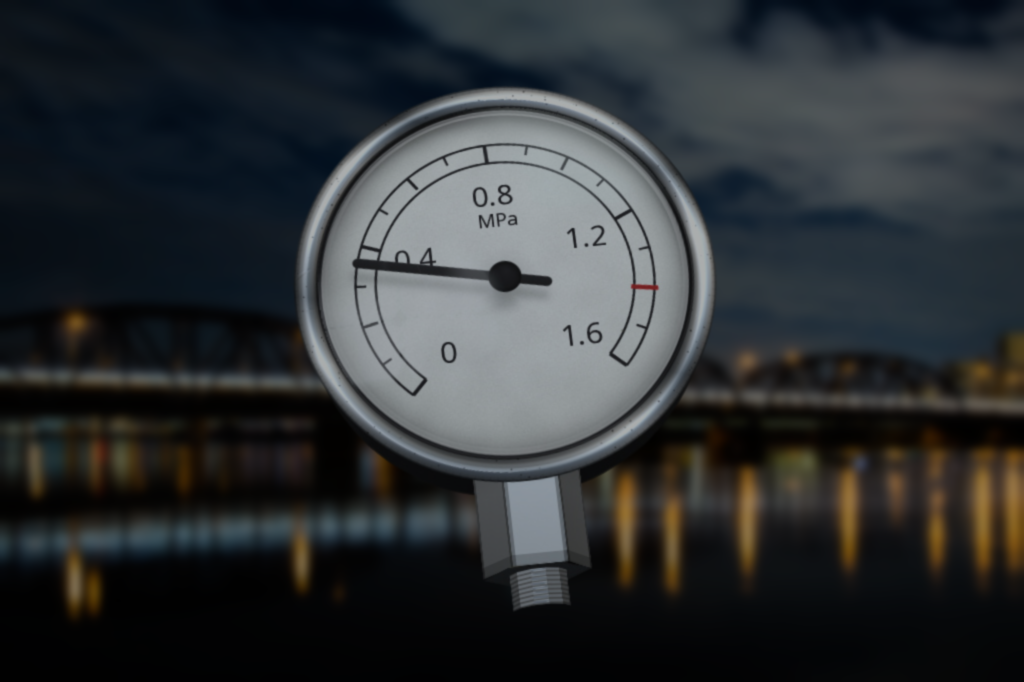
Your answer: 0.35MPa
